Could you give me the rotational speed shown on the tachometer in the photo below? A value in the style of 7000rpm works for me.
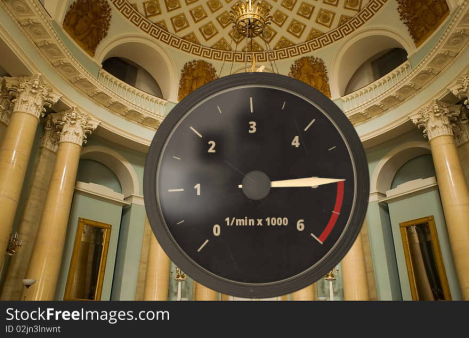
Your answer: 5000rpm
